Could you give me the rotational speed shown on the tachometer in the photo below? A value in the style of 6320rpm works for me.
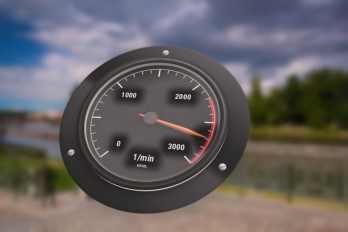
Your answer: 2700rpm
